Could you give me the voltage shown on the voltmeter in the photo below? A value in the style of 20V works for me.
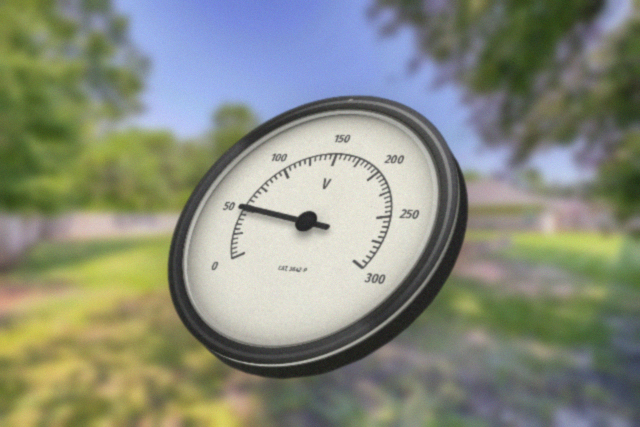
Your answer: 50V
